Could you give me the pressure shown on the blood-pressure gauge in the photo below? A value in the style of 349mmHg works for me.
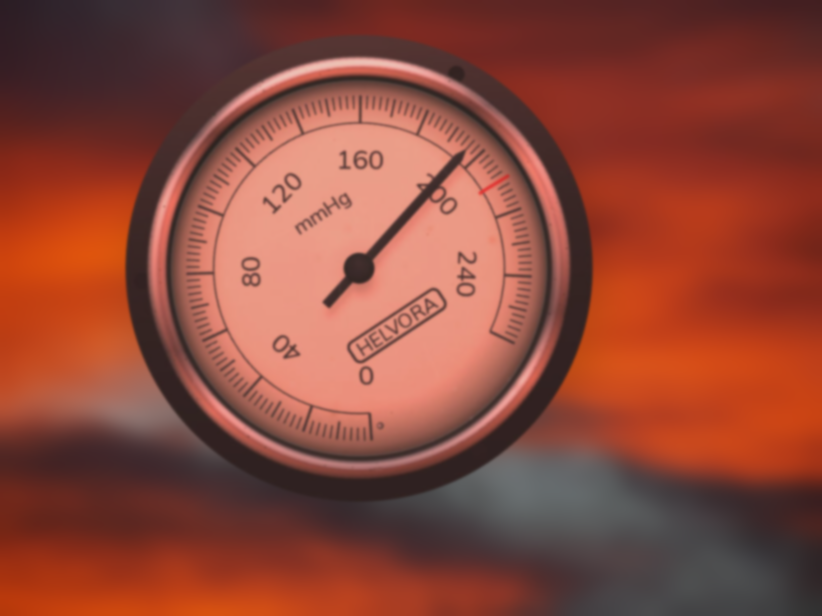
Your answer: 196mmHg
